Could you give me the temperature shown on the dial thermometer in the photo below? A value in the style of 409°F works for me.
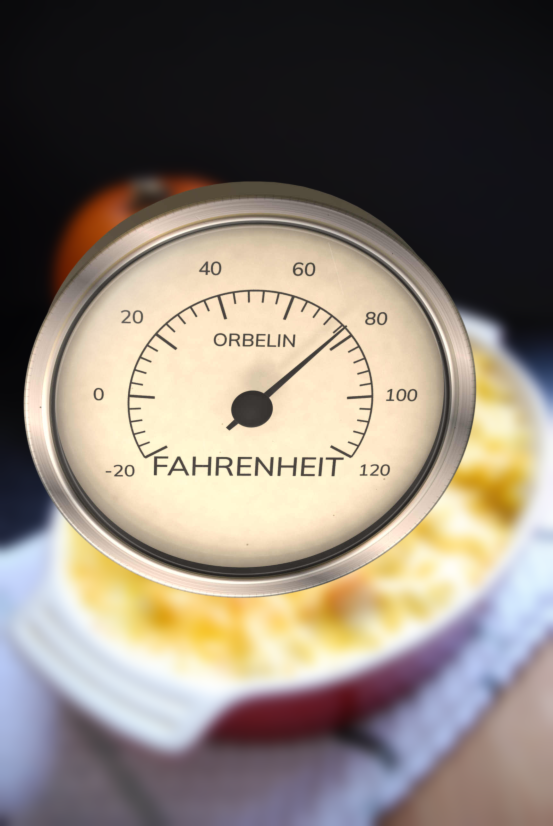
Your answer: 76°F
